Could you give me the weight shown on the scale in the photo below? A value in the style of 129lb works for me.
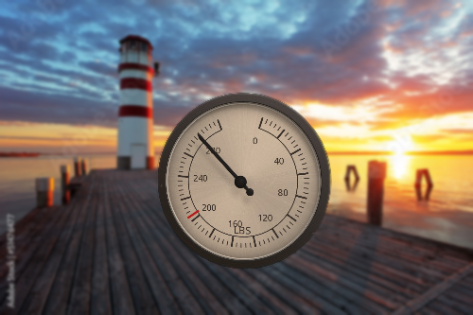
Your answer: 280lb
